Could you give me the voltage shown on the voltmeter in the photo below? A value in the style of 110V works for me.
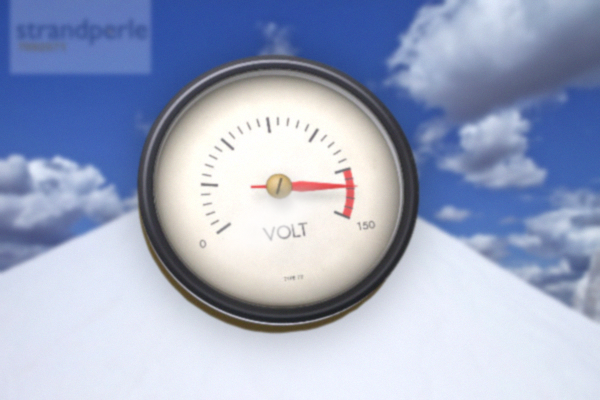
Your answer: 135V
